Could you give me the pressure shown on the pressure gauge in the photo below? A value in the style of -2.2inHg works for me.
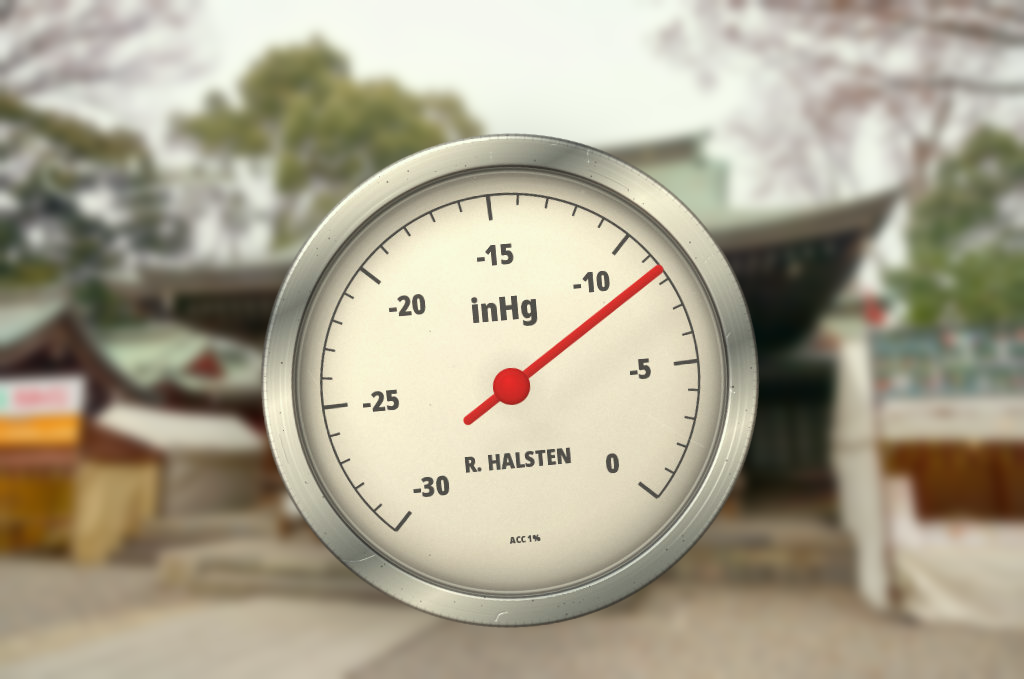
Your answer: -8.5inHg
